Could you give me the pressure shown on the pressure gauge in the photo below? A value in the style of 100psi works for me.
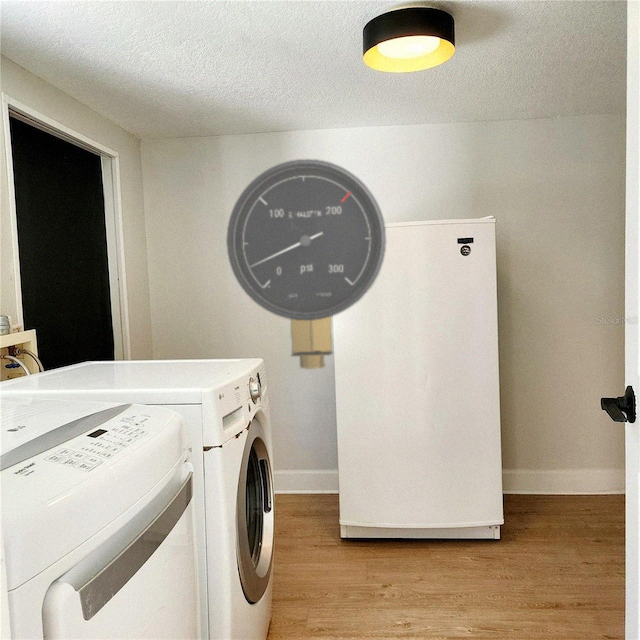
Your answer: 25psi
